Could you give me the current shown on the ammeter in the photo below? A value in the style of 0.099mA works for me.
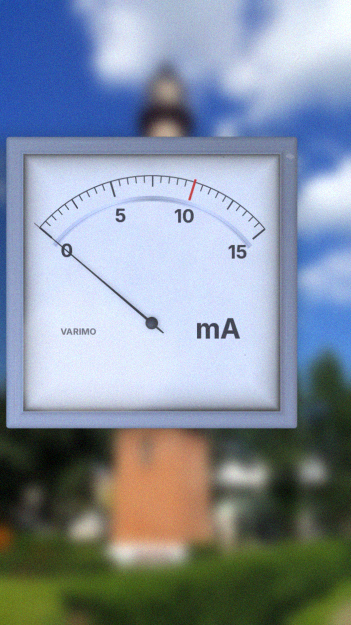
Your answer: 0mA
